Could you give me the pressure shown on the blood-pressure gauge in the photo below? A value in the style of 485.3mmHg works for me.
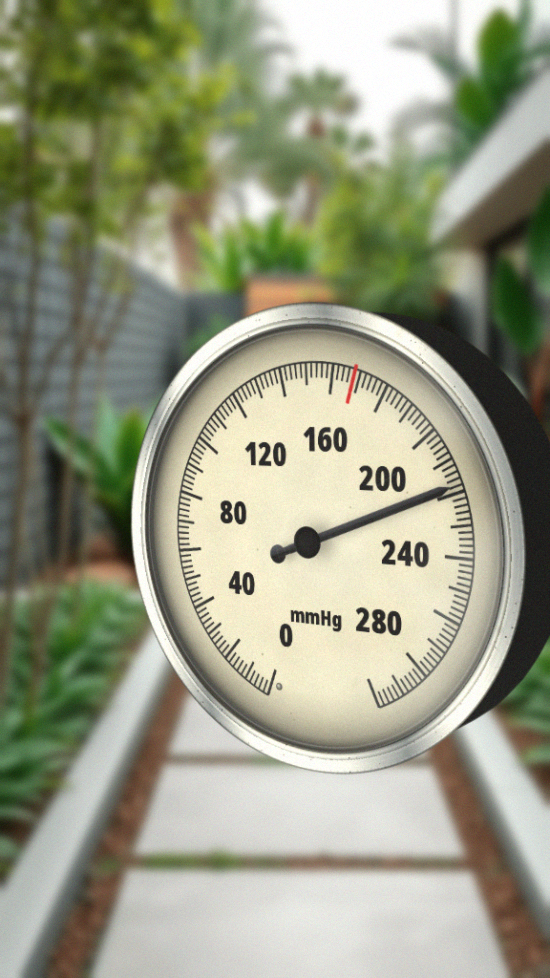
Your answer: 218mmHg
